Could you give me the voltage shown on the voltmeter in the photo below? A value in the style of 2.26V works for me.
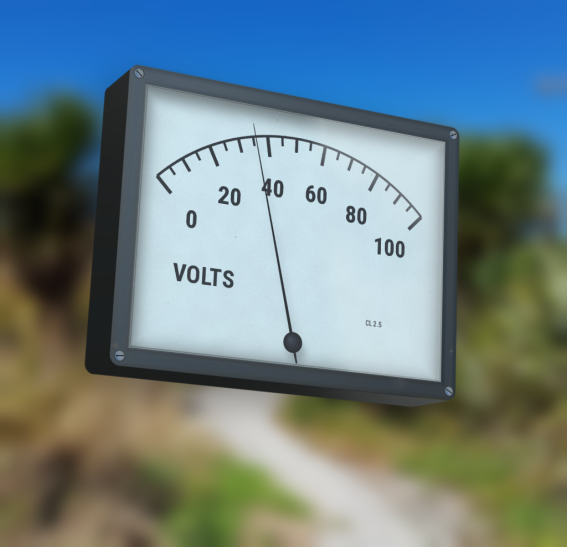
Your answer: 35V
